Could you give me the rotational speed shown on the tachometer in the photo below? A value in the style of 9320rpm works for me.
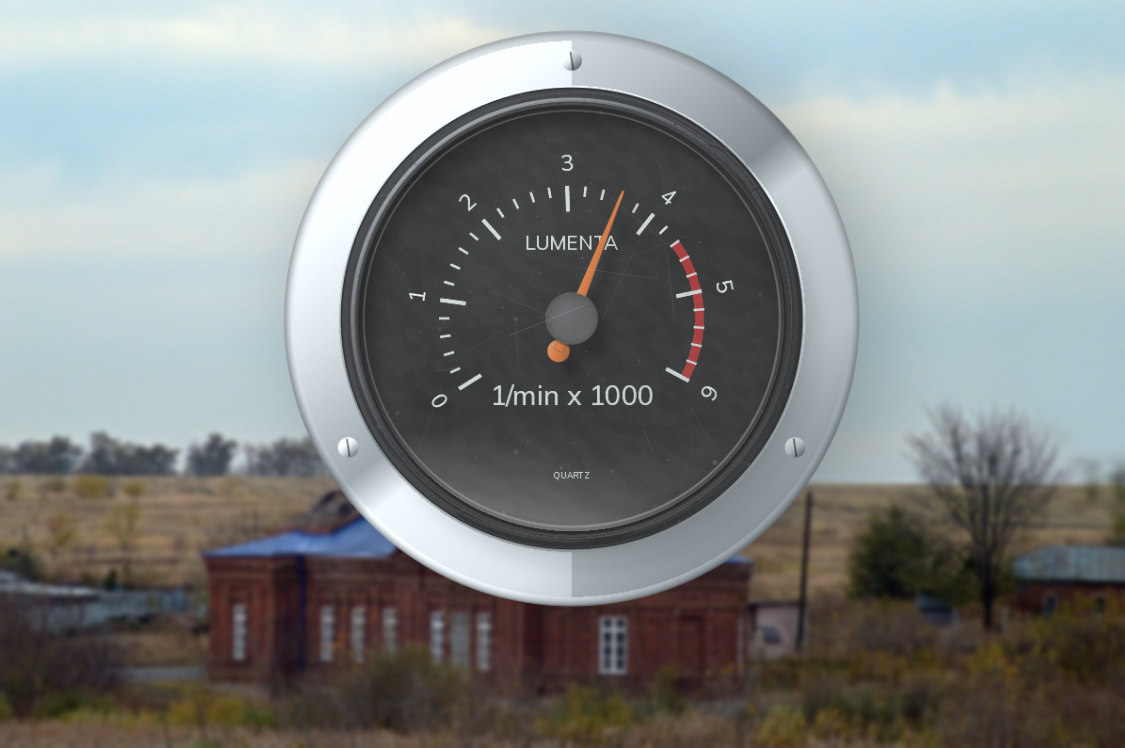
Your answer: 3600rpm
